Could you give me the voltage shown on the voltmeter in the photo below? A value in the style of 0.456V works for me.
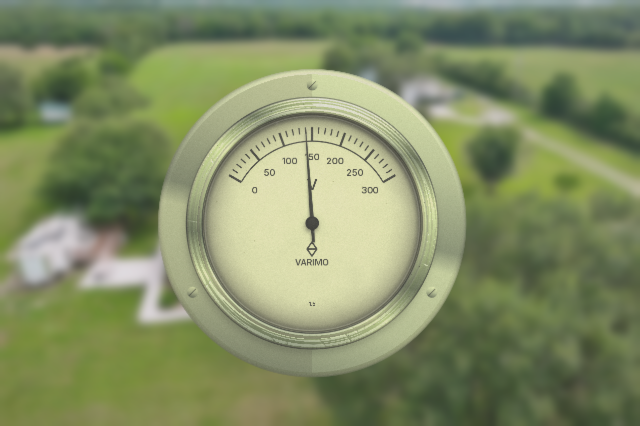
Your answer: 140V
